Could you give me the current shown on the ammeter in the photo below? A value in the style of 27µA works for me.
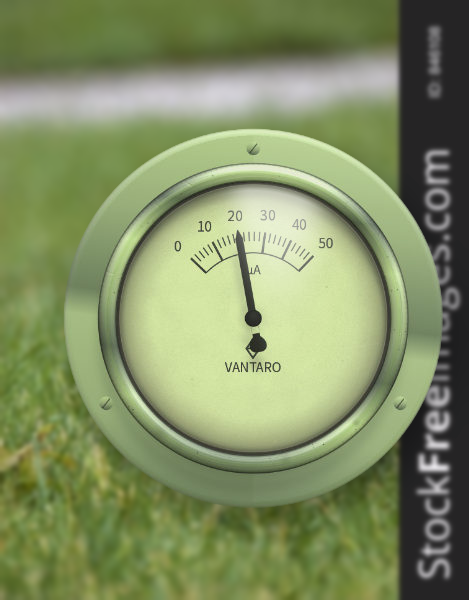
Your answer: 20µA
